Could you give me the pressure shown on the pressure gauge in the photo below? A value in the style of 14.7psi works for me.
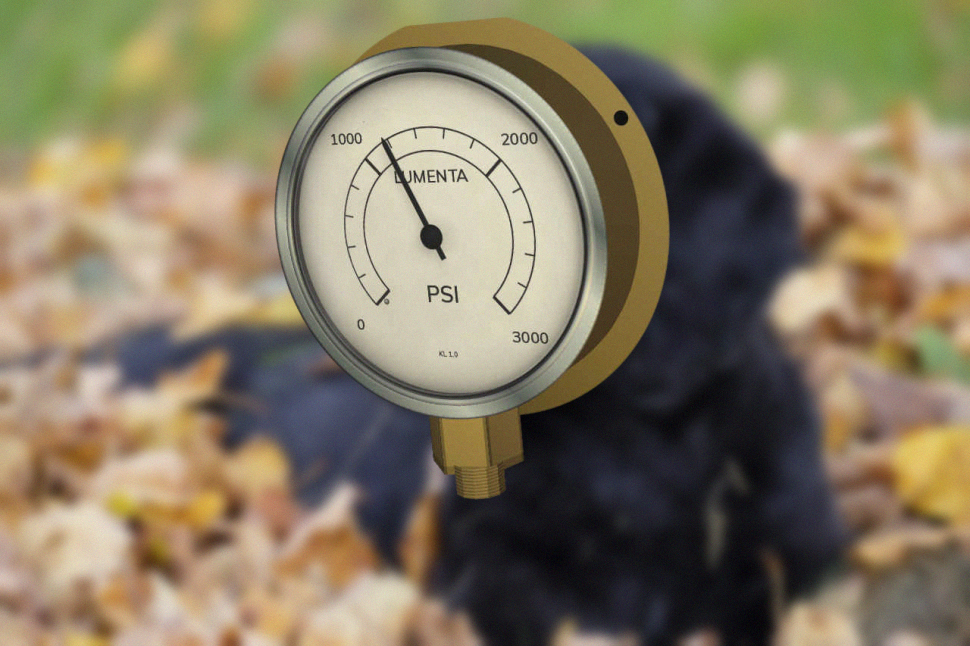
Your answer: 1200psi
